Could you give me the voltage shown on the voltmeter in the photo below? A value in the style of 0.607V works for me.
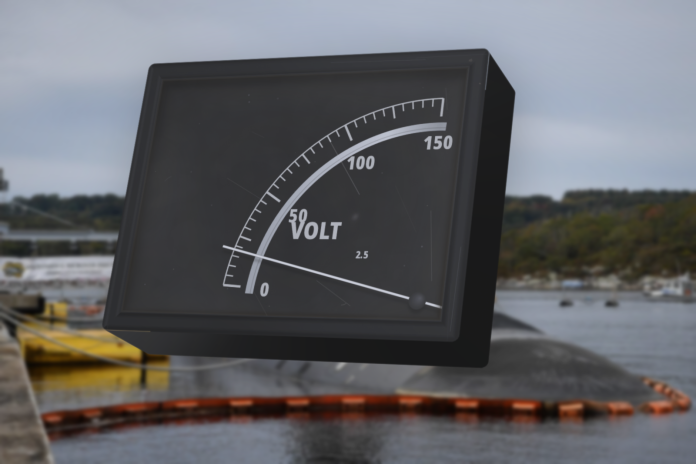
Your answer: 17.5V
